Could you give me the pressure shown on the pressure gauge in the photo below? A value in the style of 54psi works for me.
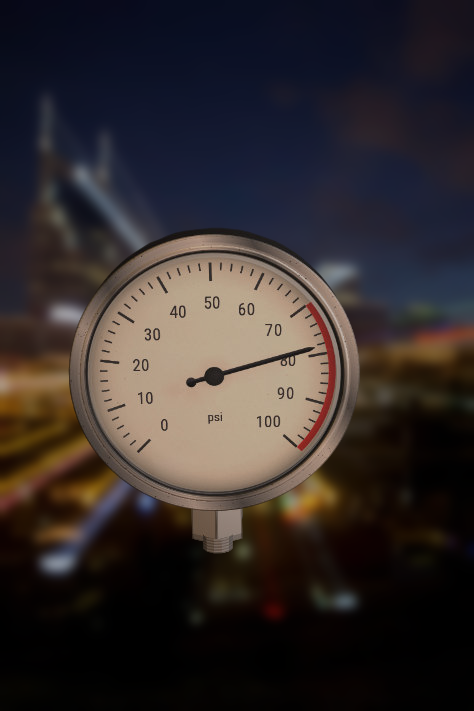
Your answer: 78psi
